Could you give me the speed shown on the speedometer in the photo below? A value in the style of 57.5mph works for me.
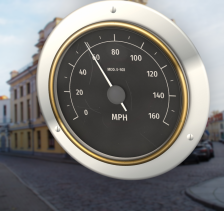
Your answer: 60mph
